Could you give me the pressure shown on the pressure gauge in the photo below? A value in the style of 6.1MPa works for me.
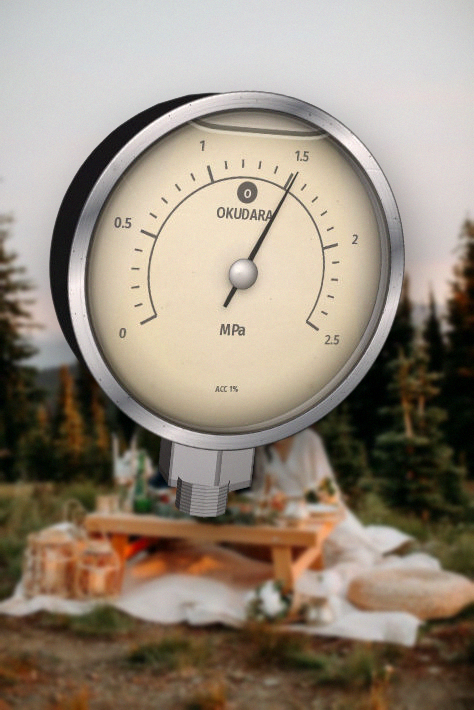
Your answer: 1.5MPa
